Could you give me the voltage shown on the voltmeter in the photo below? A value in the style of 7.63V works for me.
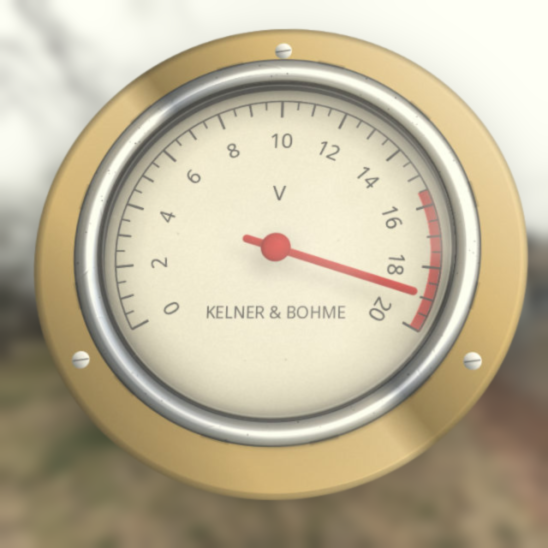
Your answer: 19V
